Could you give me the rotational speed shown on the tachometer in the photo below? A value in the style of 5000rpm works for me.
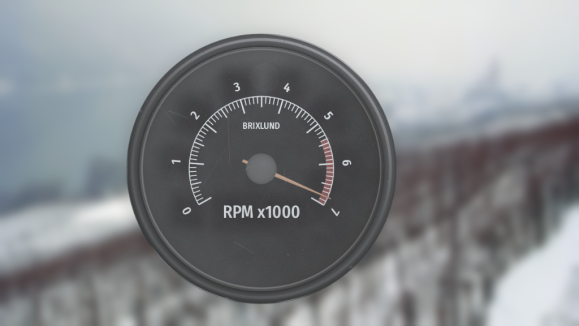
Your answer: 6800rpm
